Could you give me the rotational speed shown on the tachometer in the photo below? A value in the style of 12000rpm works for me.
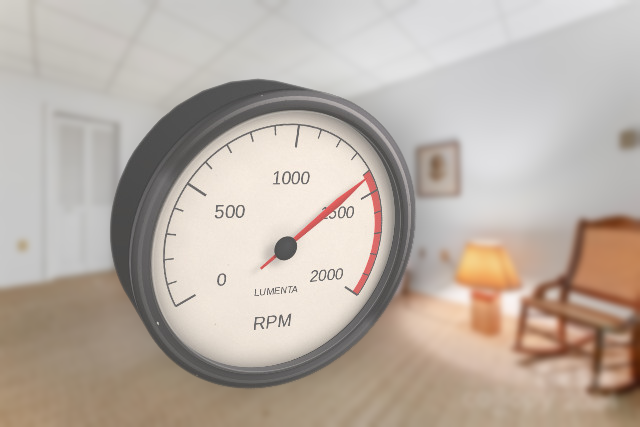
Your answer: 1400rpm
